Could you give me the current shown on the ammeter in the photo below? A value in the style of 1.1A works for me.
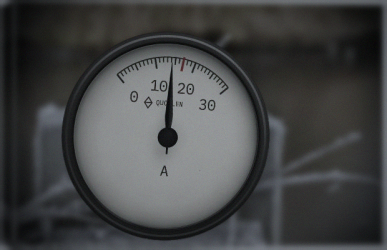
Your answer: 14A
